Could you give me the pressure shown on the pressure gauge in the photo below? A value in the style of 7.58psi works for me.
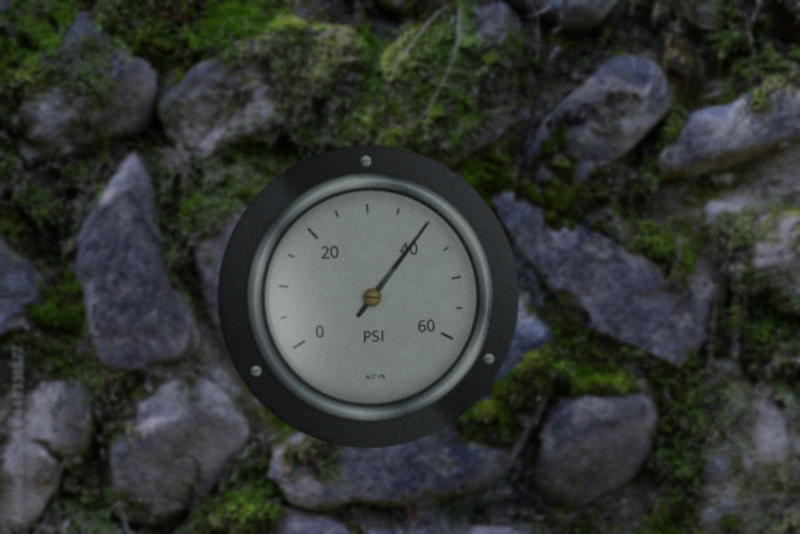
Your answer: 40psi
